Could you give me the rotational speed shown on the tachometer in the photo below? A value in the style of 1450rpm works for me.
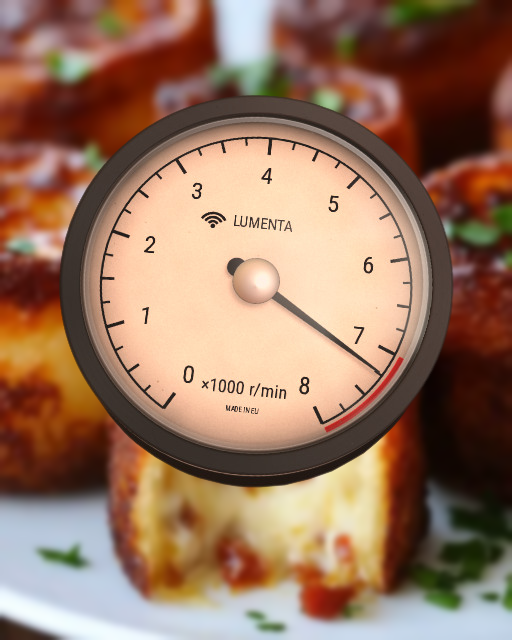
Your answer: 7250rpm
